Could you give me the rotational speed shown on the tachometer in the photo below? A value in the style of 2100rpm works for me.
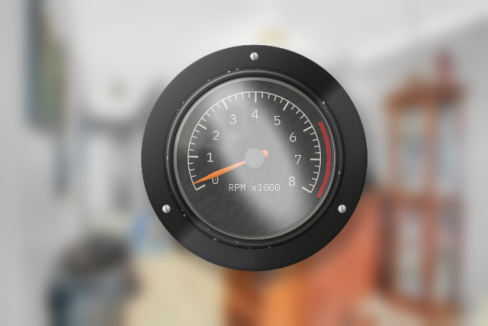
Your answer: 200rpm
